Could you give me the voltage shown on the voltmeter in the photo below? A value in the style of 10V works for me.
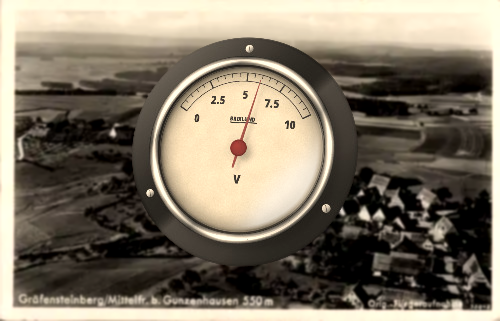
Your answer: 6V
